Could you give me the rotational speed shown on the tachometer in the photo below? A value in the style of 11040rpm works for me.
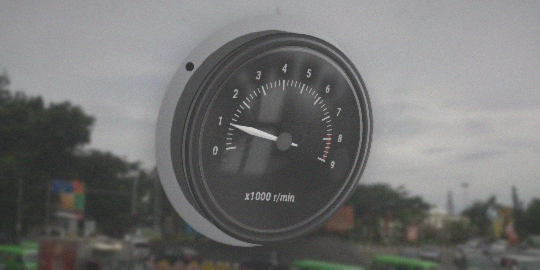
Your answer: 1000rpm
